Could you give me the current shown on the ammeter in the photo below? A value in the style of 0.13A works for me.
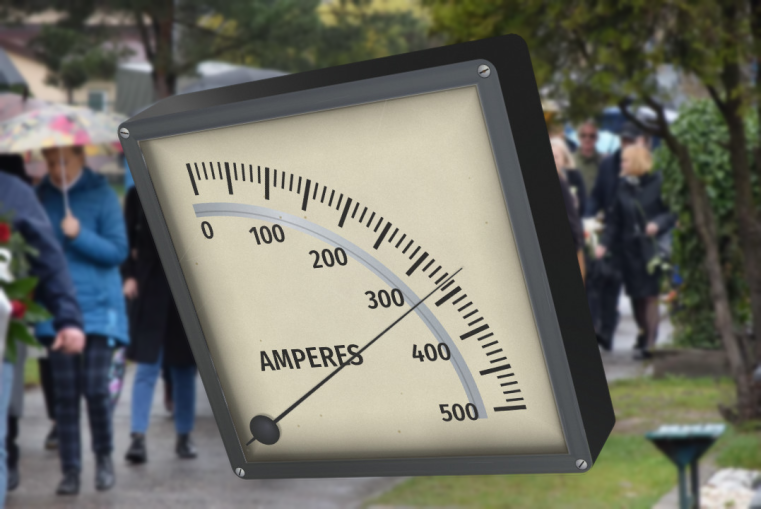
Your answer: 335A
